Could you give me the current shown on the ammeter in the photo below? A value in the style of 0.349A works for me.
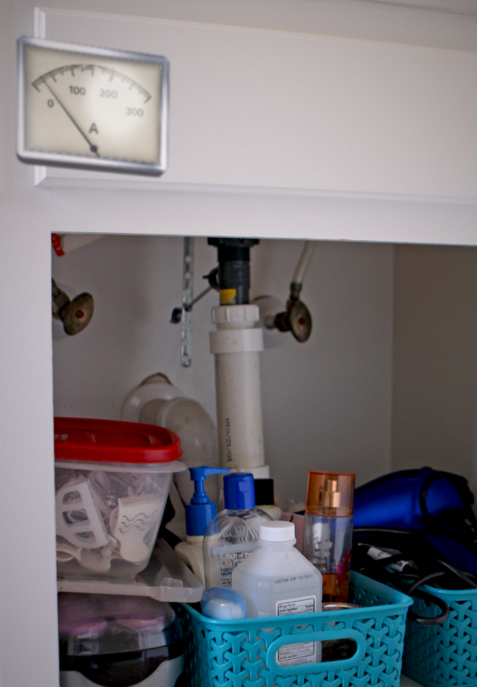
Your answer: 25A
